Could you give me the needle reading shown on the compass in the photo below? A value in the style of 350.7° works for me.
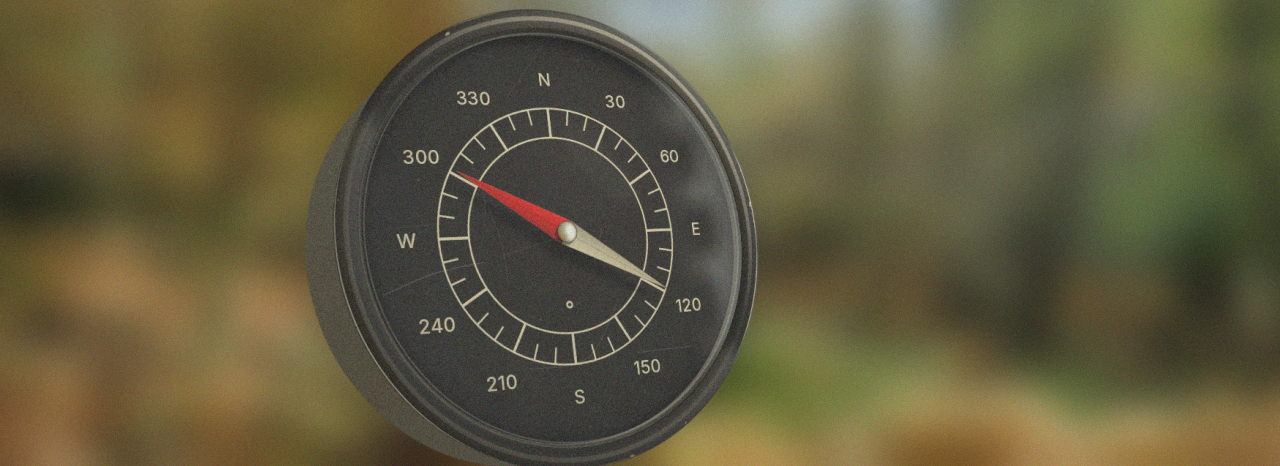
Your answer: 300°
